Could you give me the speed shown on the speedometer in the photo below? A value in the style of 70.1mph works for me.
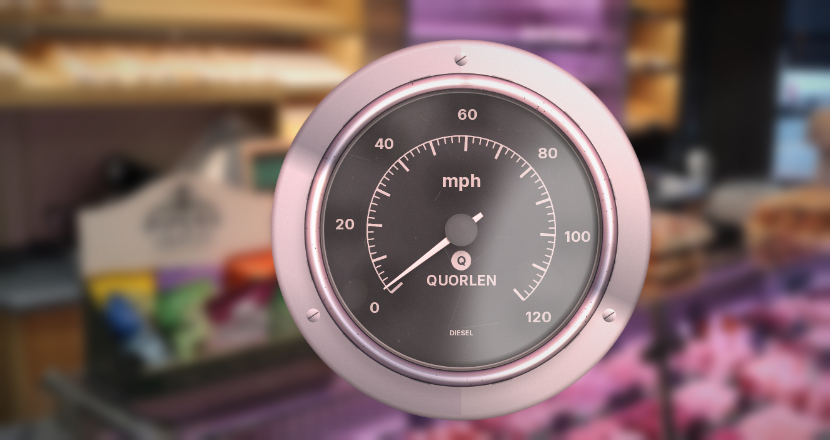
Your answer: 2mph
